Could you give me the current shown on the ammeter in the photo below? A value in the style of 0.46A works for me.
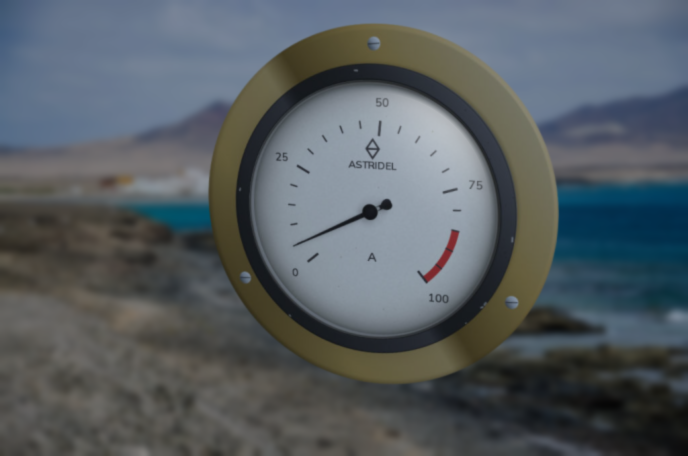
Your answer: 5A
